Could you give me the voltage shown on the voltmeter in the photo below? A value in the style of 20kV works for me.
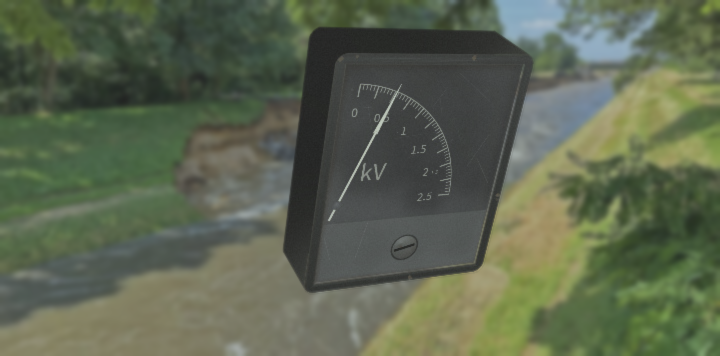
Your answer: 0.5kV
